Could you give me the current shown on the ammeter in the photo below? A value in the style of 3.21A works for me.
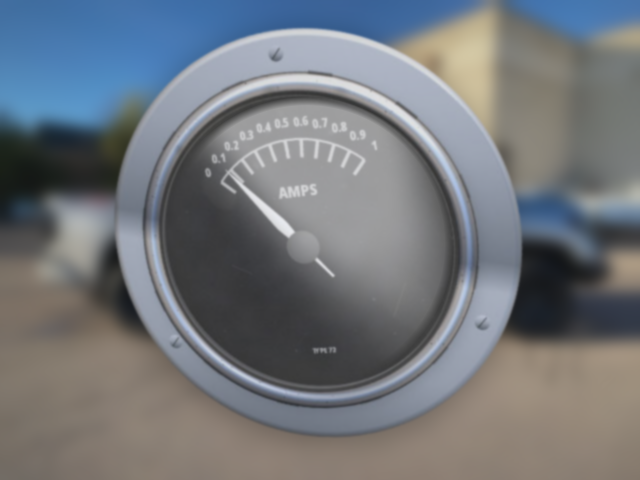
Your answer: 0.1A
